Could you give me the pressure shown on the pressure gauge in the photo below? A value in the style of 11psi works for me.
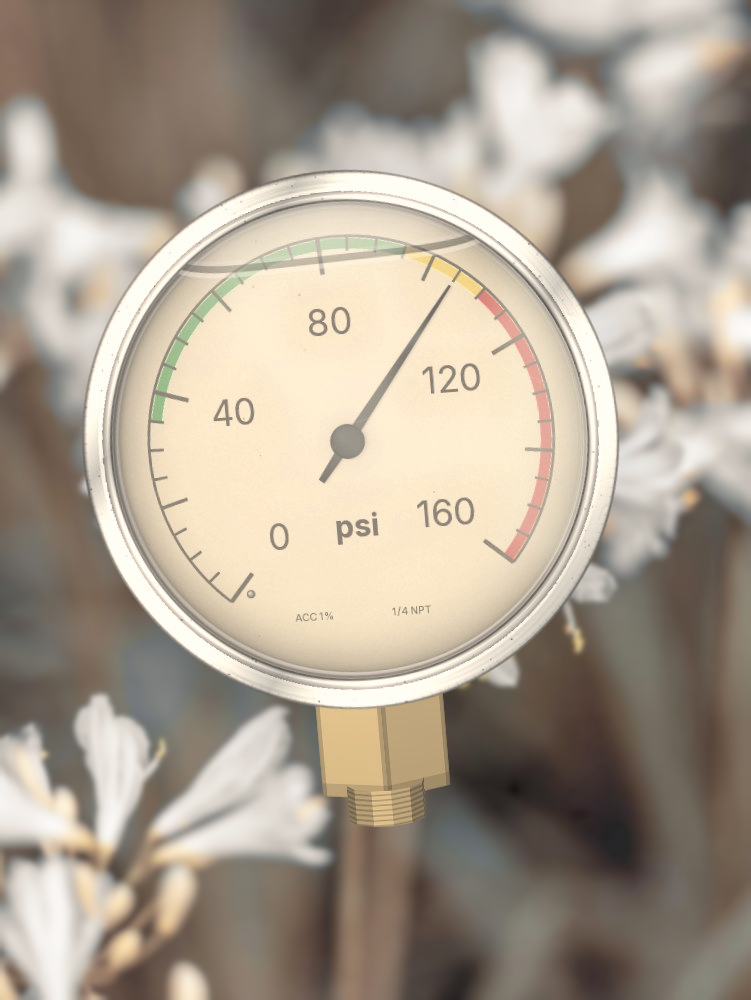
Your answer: 105psi
